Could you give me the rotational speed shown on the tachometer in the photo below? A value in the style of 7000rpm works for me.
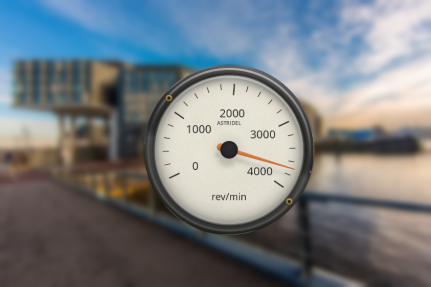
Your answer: 3700rpm
